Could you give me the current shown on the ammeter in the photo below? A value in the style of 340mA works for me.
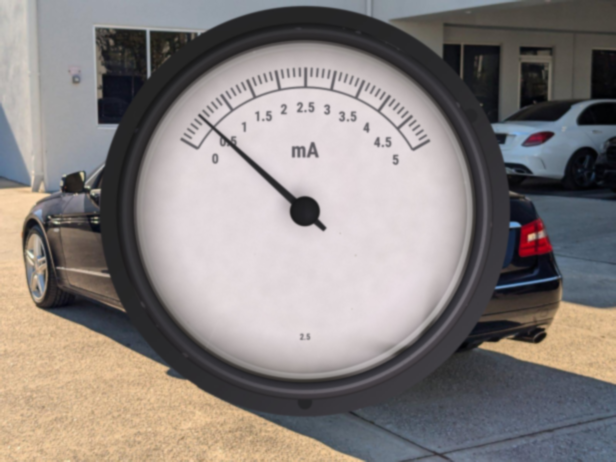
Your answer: 0.5mA
